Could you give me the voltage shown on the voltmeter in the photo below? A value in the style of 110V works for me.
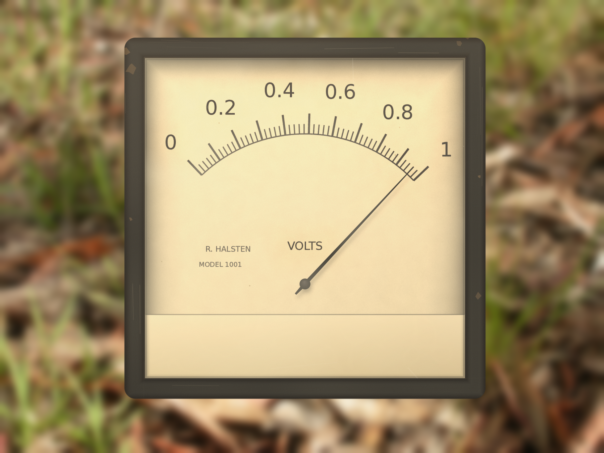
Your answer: 0.96V
